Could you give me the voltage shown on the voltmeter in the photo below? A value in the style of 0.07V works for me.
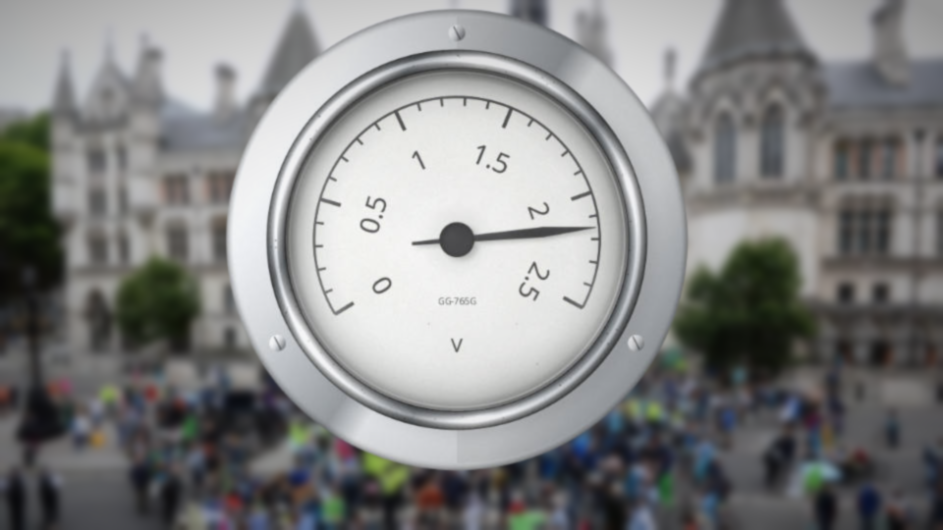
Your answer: 2.15V
